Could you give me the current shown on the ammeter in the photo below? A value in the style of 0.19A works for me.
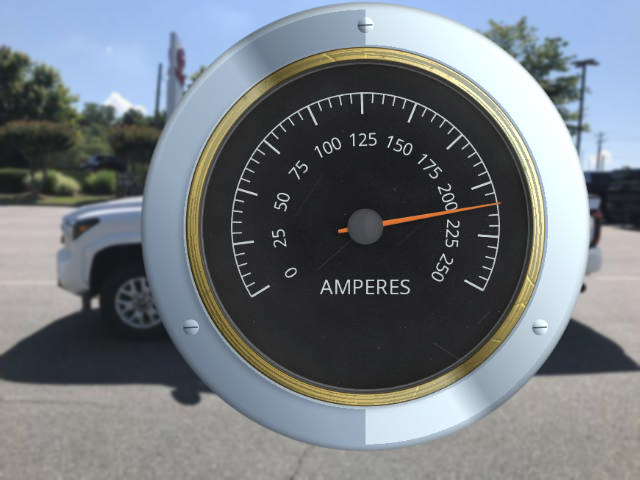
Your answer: 210A
